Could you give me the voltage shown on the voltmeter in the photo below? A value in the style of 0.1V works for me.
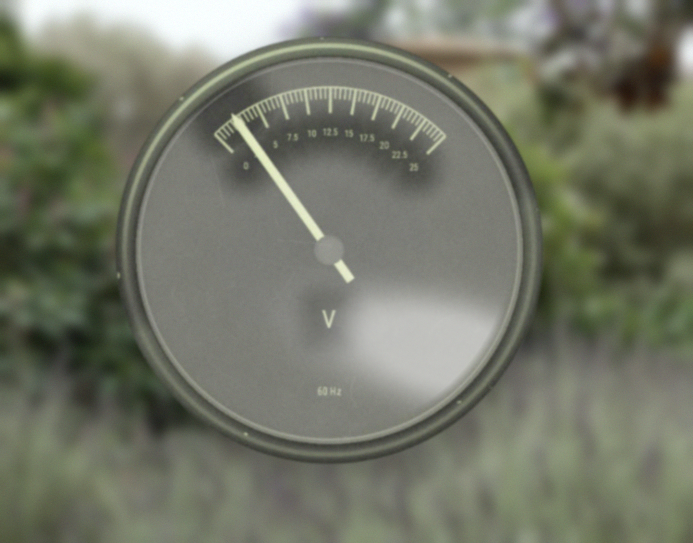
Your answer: 2.5V
